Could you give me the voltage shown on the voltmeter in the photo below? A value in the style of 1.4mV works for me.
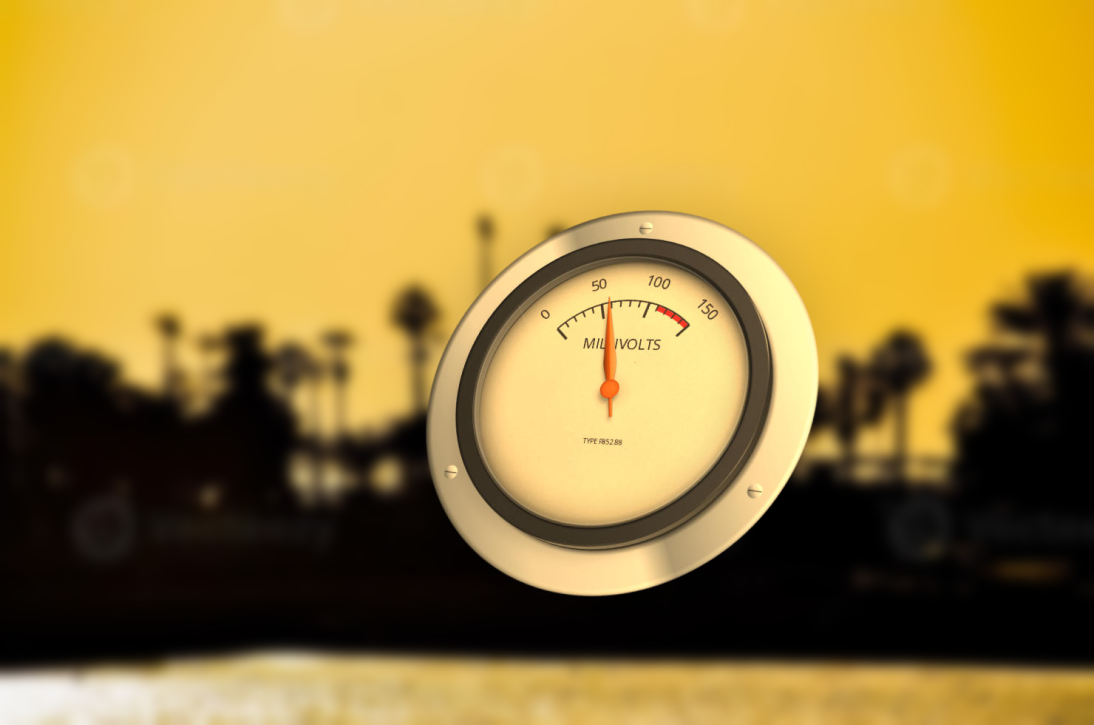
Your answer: 60mV
